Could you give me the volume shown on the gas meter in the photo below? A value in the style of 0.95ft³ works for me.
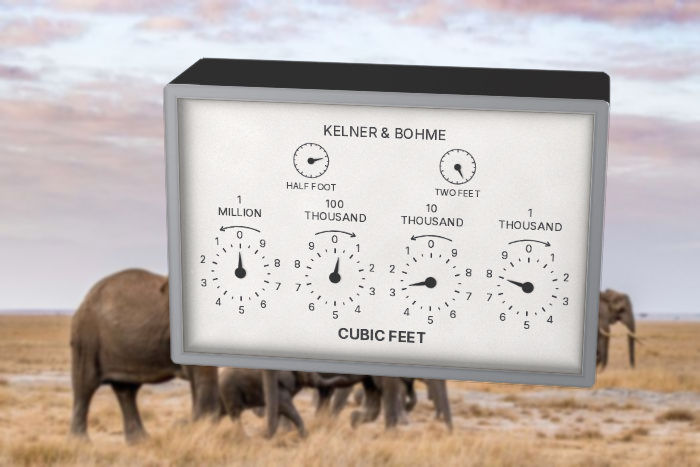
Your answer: 2800ft³
